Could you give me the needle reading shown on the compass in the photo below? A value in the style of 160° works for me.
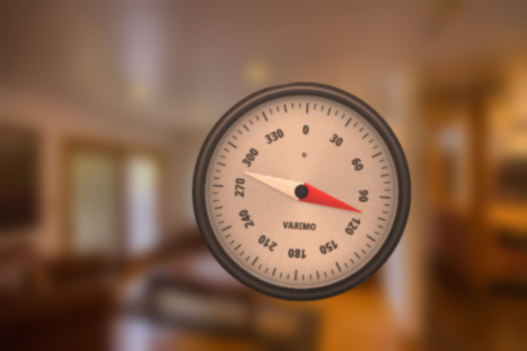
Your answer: 105°
